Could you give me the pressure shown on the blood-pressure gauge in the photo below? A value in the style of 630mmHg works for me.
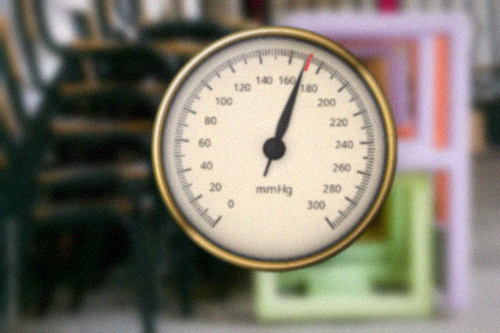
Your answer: 170mmHg
